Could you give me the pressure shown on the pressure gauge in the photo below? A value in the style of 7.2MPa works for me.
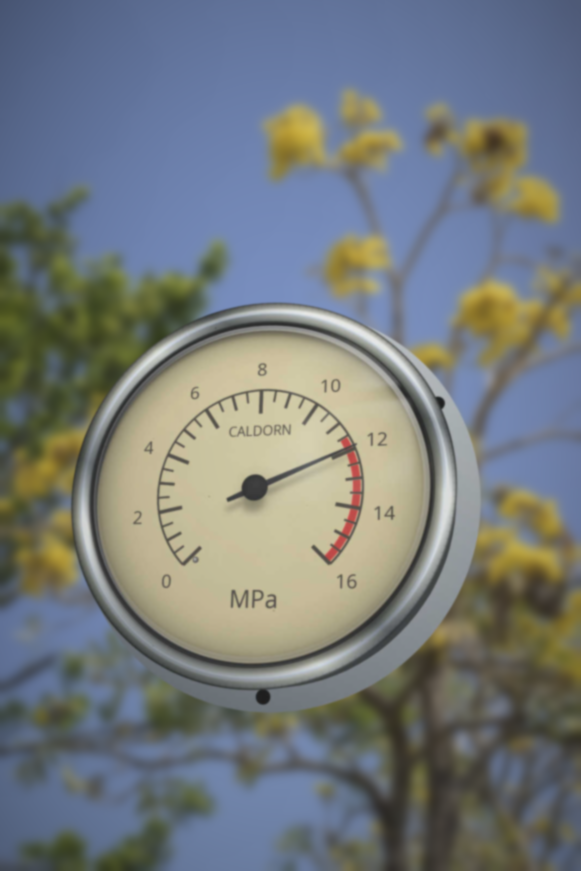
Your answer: 12MPa
